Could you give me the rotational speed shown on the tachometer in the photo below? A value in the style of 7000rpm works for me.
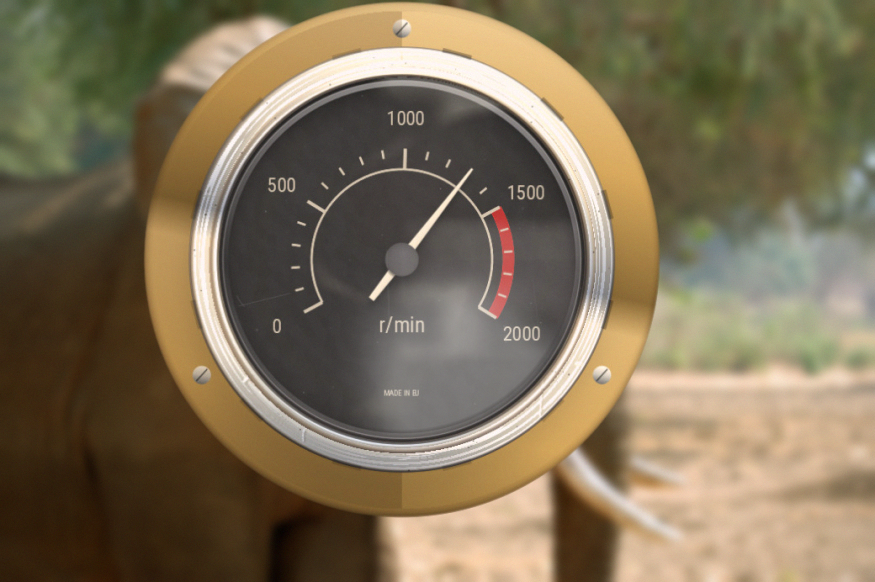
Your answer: 1300rpm
